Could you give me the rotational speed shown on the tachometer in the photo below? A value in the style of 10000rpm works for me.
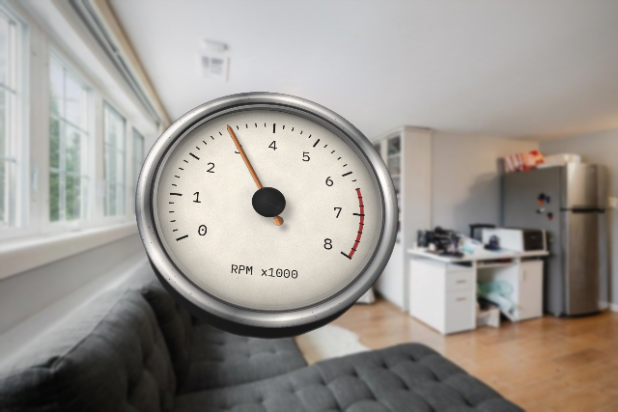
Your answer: 3000rpm
